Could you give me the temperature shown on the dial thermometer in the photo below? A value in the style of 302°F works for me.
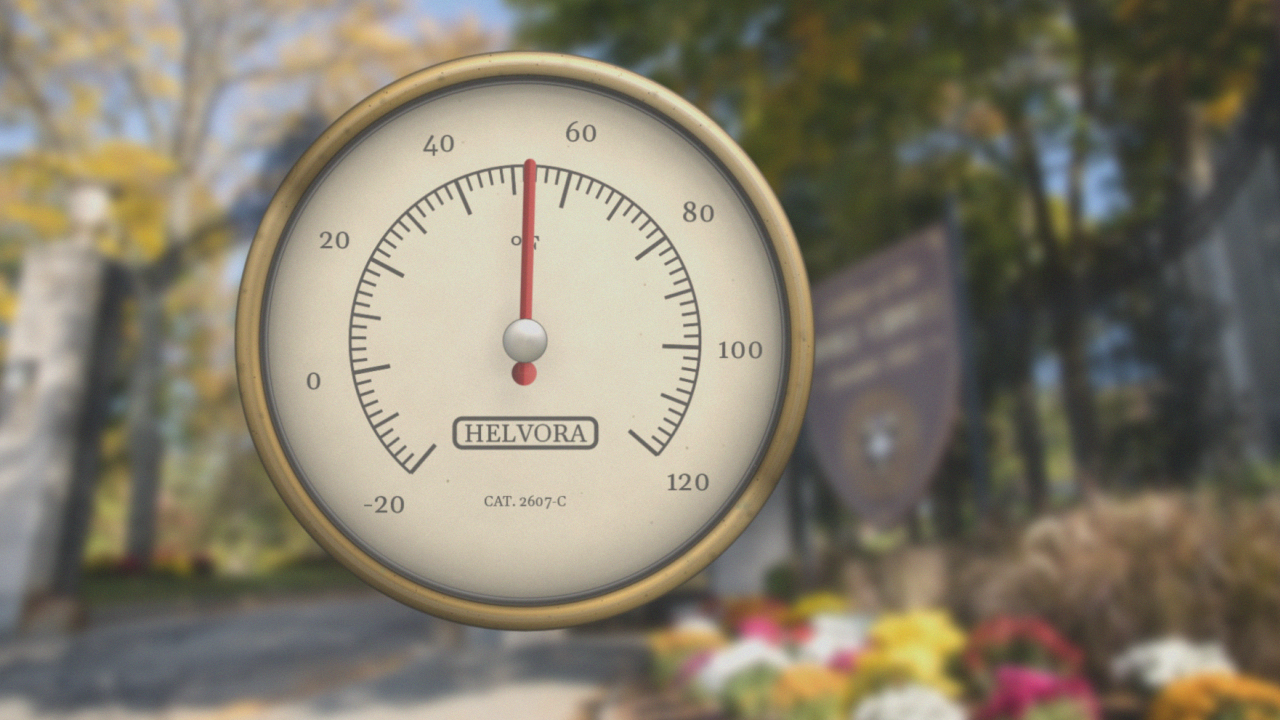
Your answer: 53°F
